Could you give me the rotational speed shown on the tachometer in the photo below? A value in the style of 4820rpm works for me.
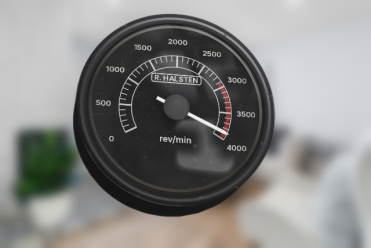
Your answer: 3900rpm
